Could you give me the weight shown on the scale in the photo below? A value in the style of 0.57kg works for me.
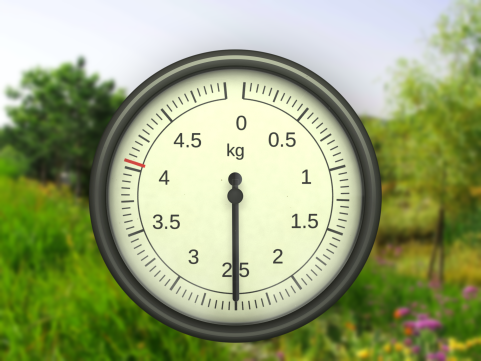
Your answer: 2.5kg
